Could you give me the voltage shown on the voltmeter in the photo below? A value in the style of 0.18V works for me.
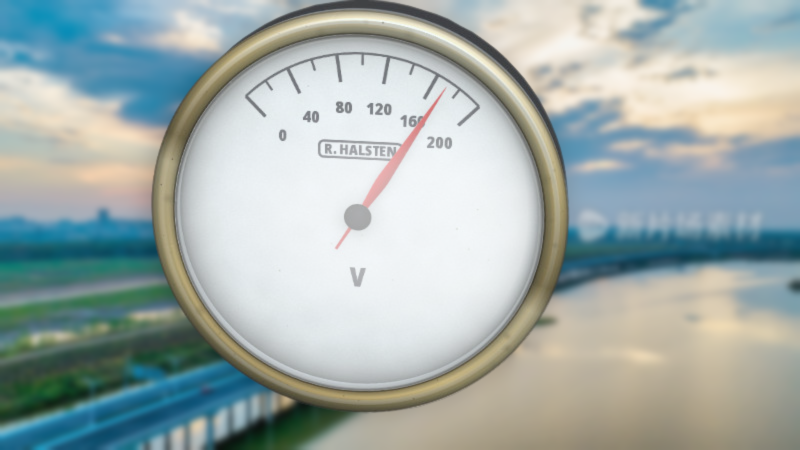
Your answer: 170V
